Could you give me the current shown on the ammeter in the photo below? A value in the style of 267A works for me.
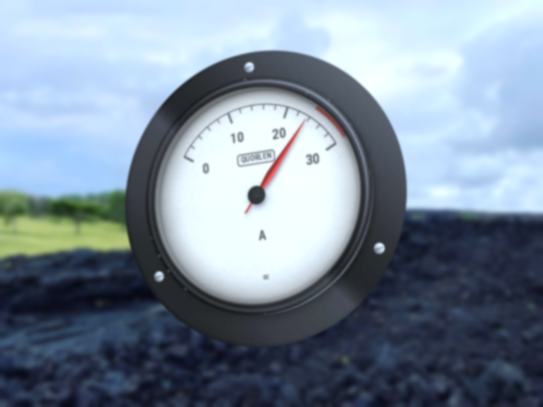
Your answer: 24A
